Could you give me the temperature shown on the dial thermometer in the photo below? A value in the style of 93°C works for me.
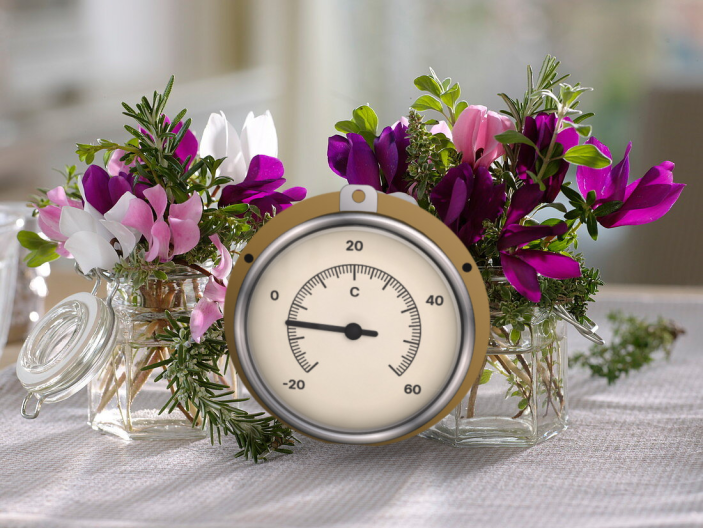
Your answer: -5°C
